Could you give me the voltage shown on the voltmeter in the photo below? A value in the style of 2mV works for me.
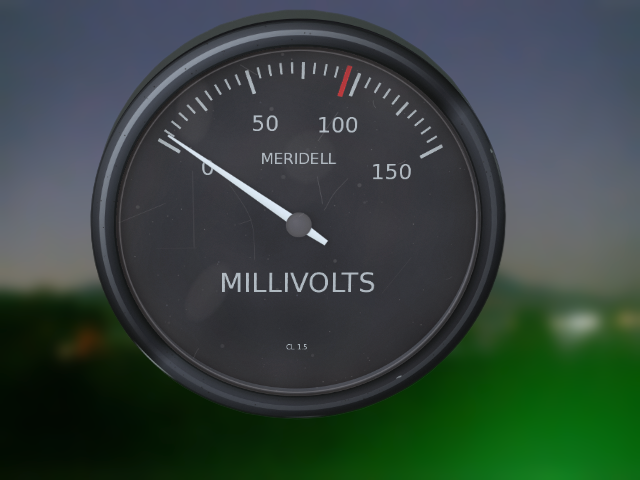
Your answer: 5mV
